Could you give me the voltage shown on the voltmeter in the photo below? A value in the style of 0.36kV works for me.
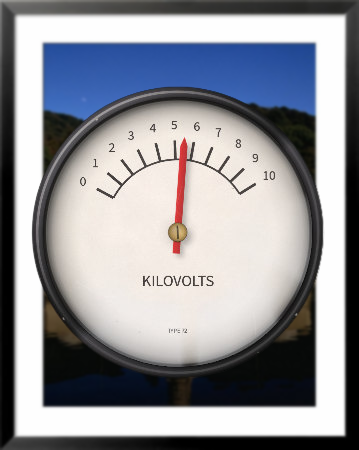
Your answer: 5.5kV
